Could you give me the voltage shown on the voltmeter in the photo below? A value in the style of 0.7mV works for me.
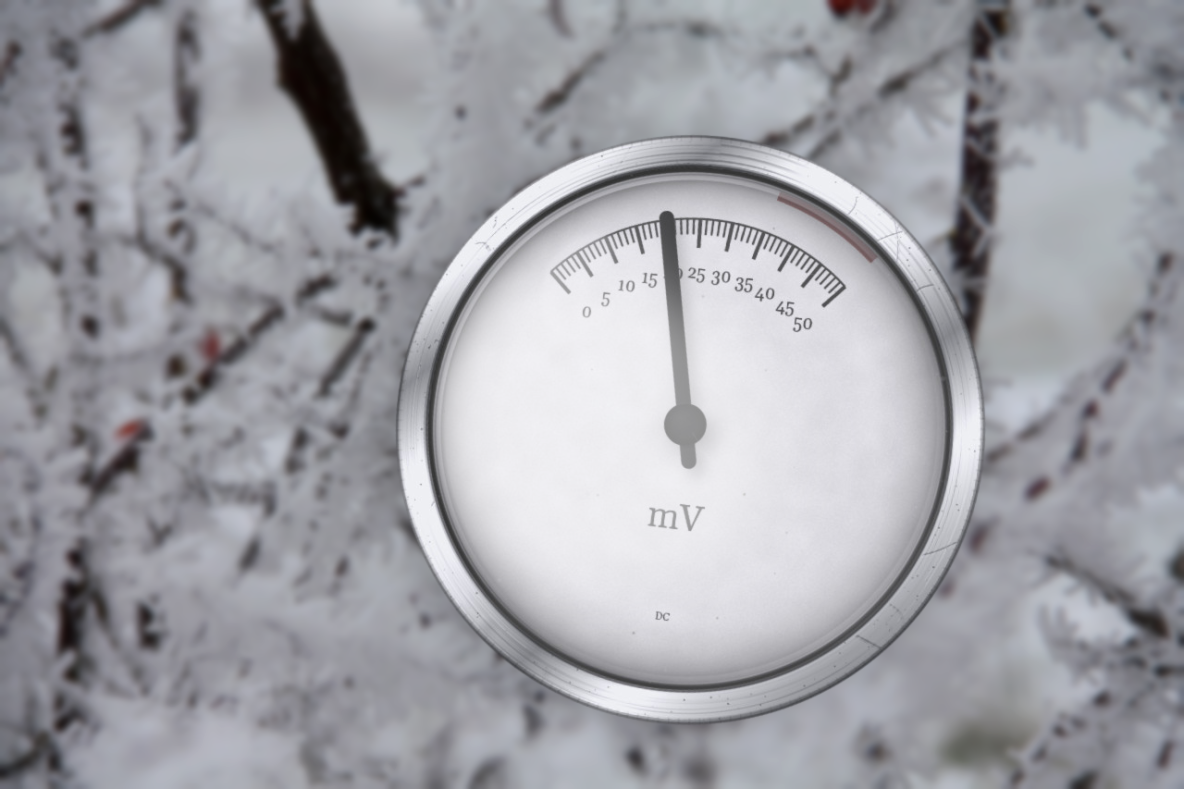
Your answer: 20mV
